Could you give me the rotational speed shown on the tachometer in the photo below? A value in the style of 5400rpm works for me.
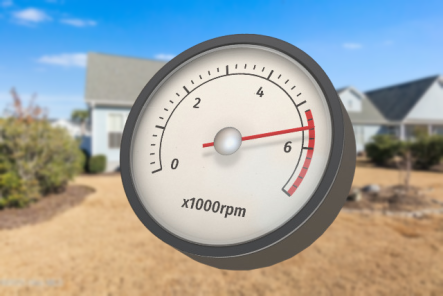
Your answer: 5600rpm
